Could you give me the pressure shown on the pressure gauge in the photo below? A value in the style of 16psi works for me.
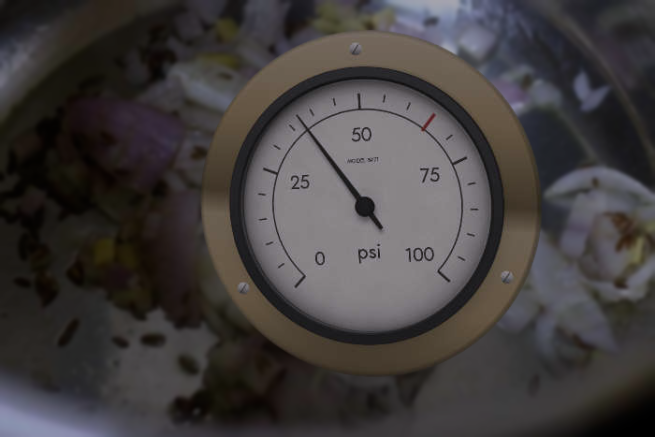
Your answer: 37.5psi
